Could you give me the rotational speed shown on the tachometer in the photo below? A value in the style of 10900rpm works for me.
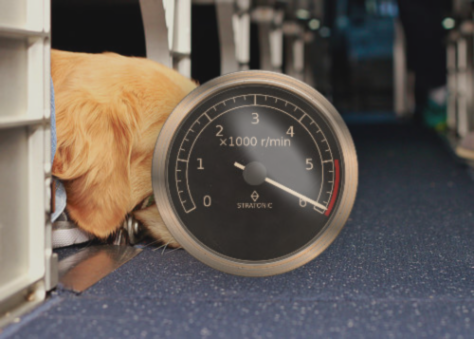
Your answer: 5900rpm
